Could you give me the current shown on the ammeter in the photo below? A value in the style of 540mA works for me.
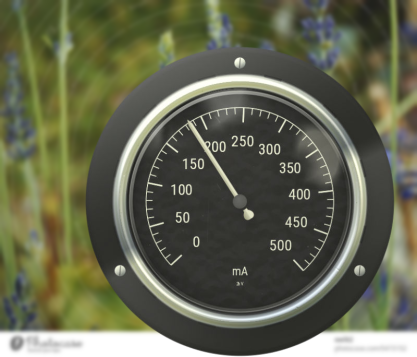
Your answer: 185mA
